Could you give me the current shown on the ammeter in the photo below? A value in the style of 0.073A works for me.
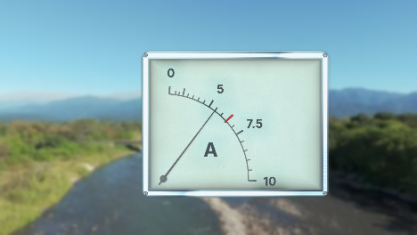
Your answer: 5.5A
